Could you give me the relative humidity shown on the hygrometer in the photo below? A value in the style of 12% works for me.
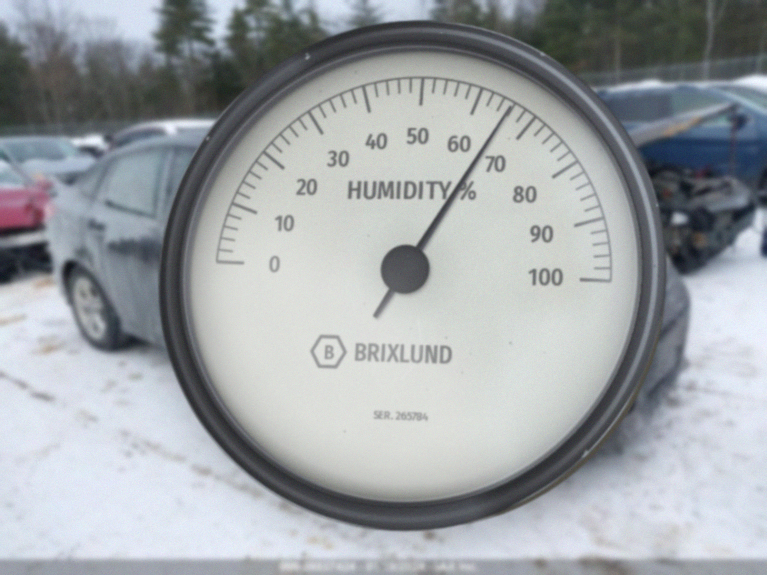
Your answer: 66%
